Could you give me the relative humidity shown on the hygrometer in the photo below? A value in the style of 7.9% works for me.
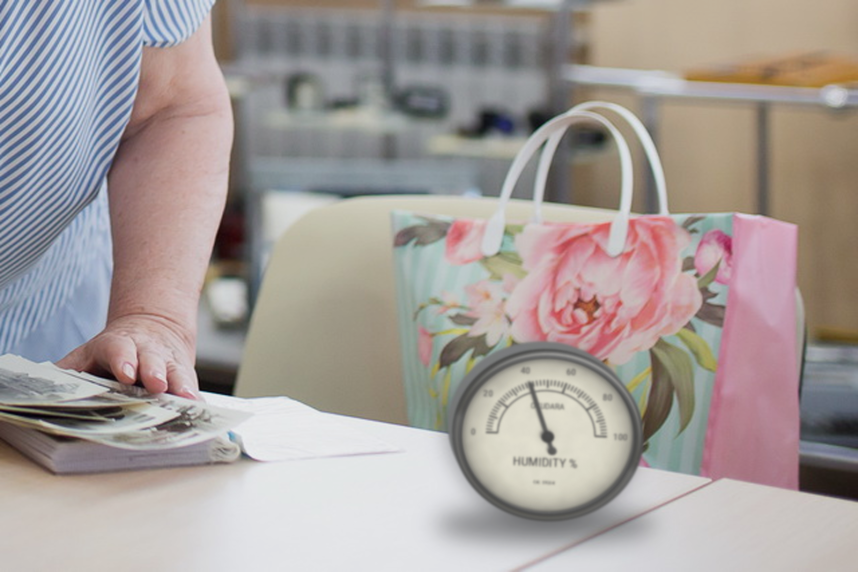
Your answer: 40%
